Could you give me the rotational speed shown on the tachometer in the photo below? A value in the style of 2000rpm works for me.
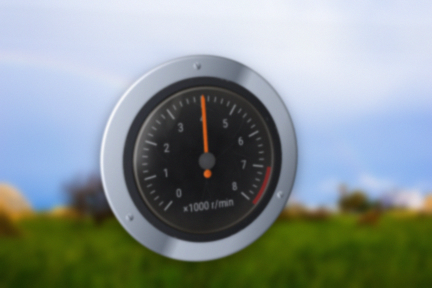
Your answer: 4000rpm
